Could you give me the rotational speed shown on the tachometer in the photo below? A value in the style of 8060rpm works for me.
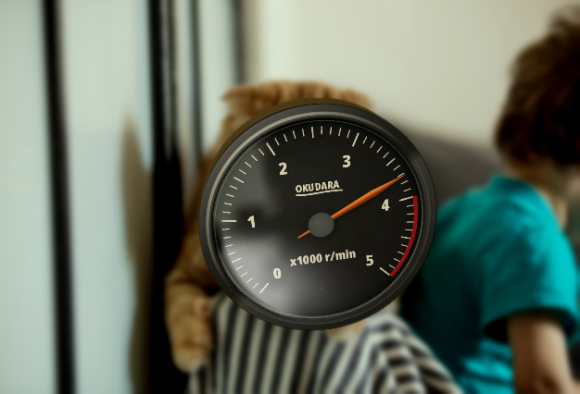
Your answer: 3700rpm
